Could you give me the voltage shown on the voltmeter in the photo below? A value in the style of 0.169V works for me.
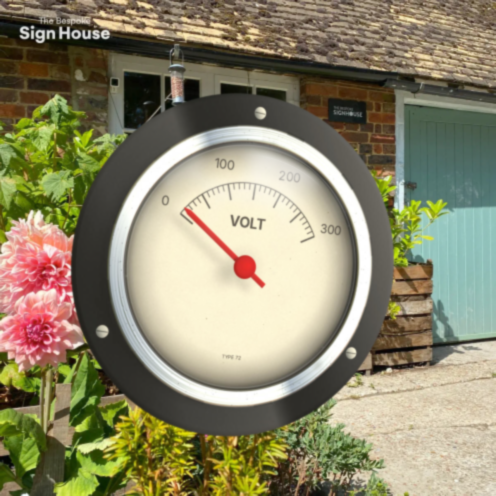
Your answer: 10V
